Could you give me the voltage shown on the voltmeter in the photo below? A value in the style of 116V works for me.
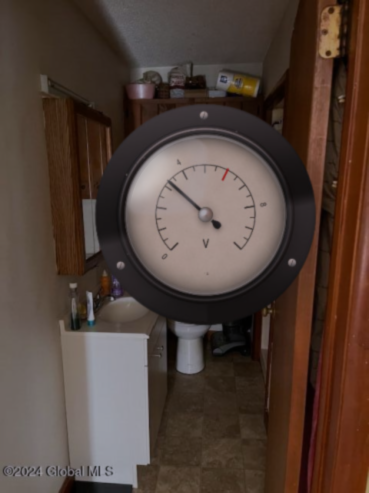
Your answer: 3.25V
